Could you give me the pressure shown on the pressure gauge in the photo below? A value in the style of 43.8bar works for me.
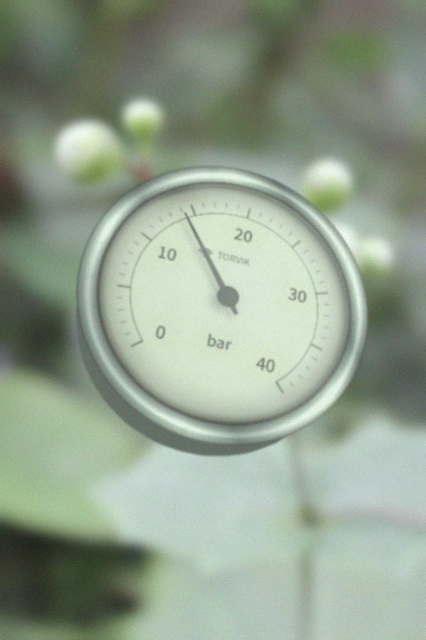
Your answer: 14bar
